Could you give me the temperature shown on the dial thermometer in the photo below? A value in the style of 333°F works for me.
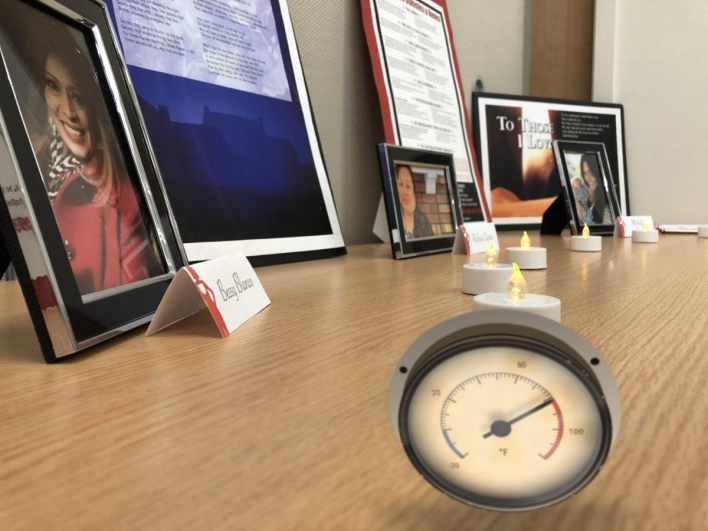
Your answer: 80°F
